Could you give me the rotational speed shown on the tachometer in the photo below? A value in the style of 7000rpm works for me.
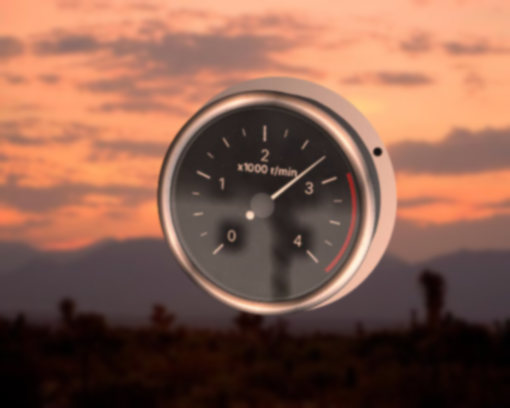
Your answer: 2750rpm
